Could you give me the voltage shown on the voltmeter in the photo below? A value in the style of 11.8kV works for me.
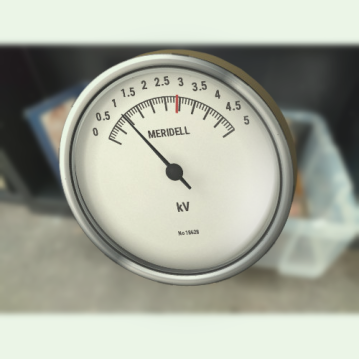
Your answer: 1kV
